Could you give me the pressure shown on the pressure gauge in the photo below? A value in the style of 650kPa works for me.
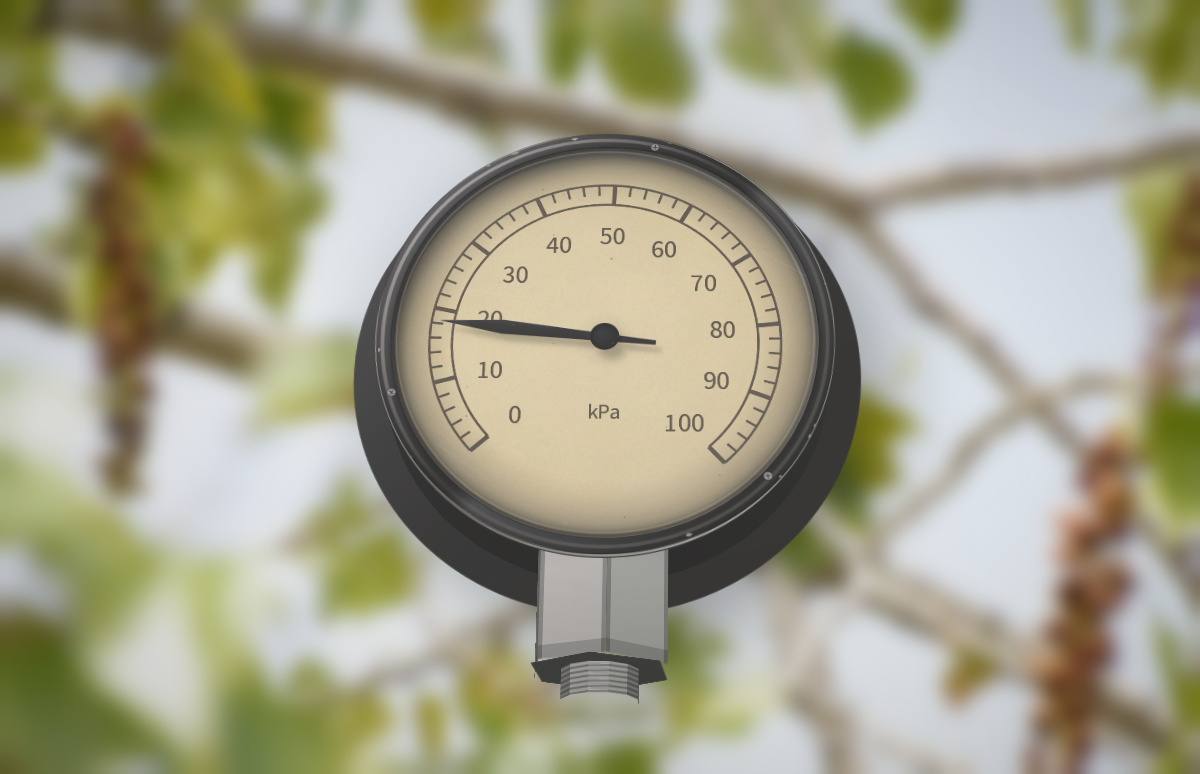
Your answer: 18kPa
